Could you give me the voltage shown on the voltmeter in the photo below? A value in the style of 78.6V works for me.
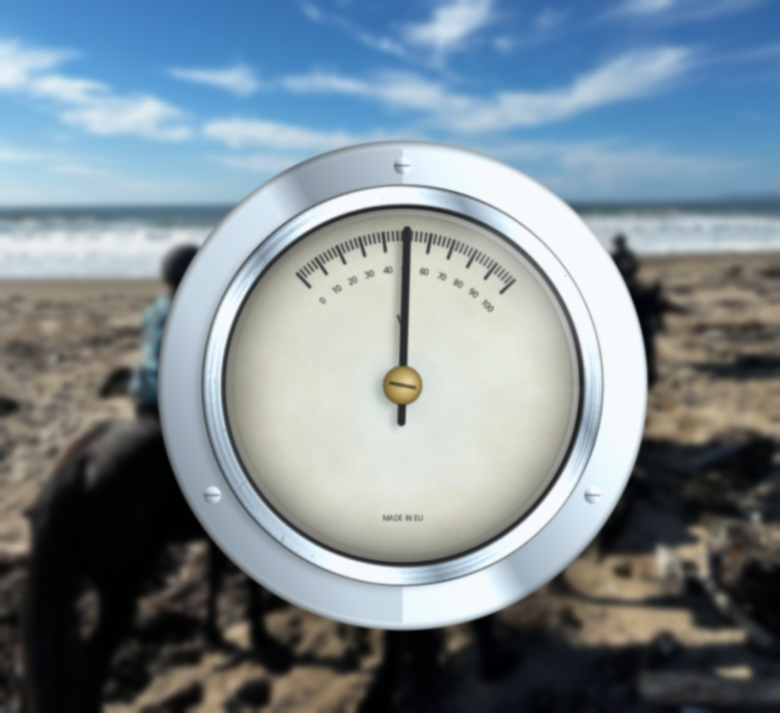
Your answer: 50V
